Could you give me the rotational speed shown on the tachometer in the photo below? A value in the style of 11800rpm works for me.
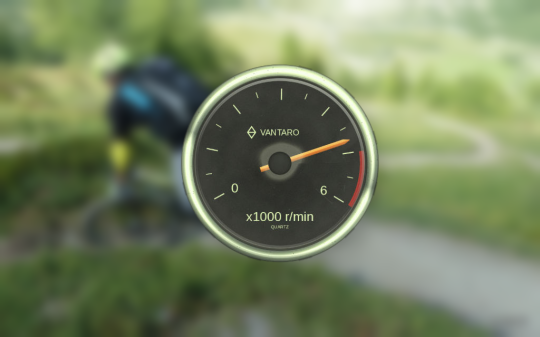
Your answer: 4750rpm
